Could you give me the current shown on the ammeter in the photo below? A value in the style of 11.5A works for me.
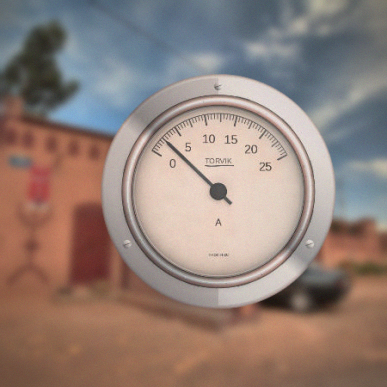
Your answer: 2.5A
